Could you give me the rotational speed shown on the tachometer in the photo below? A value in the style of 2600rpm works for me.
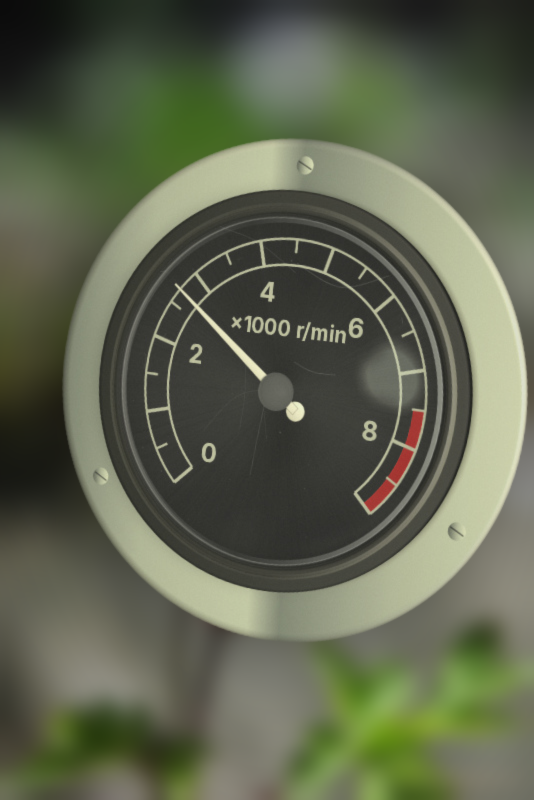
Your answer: 2750rpm
